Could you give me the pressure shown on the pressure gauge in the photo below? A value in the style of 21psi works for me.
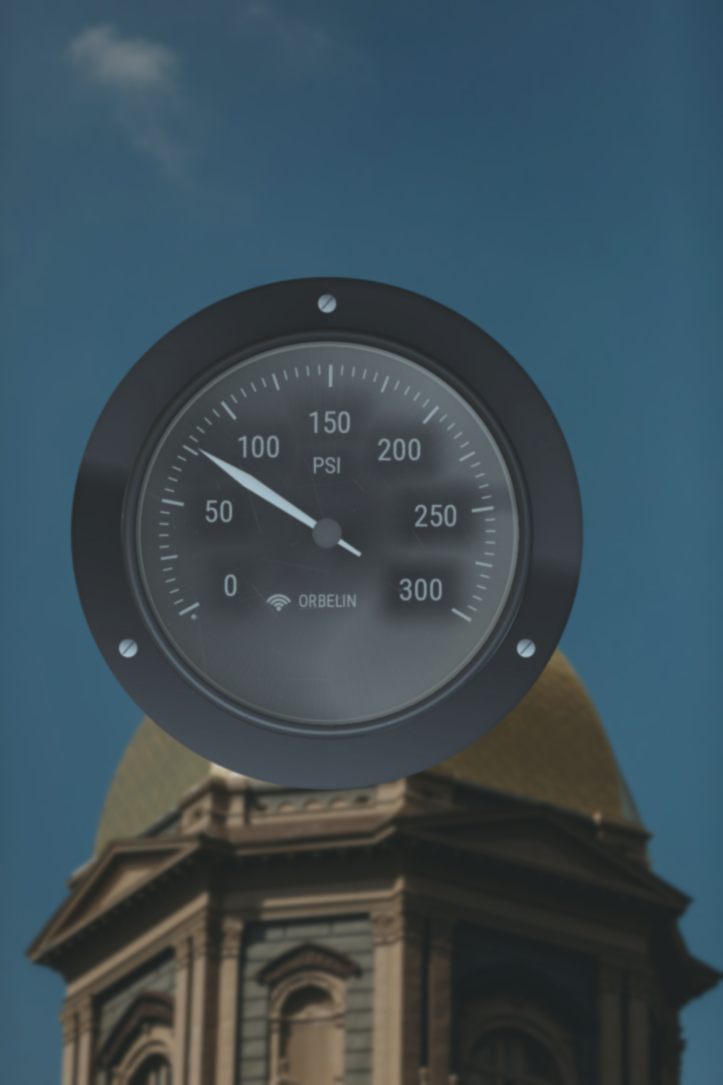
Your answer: 77.5psi
